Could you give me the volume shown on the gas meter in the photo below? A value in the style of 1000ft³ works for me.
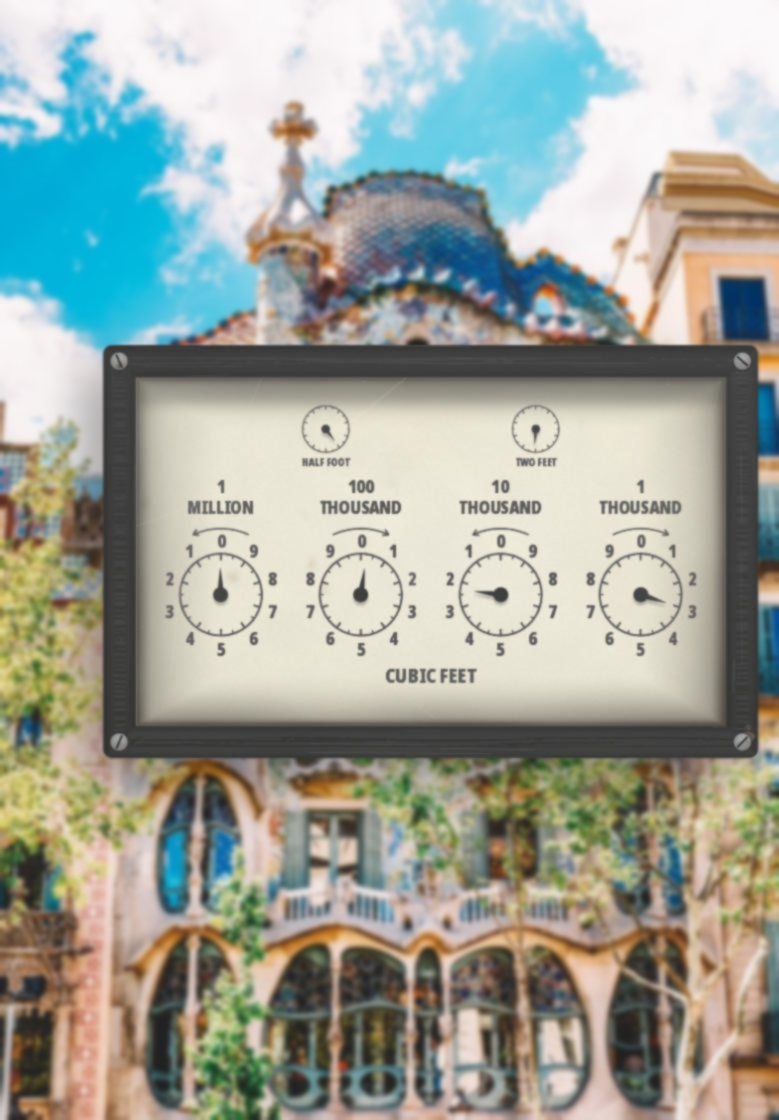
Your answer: 2300ft³
